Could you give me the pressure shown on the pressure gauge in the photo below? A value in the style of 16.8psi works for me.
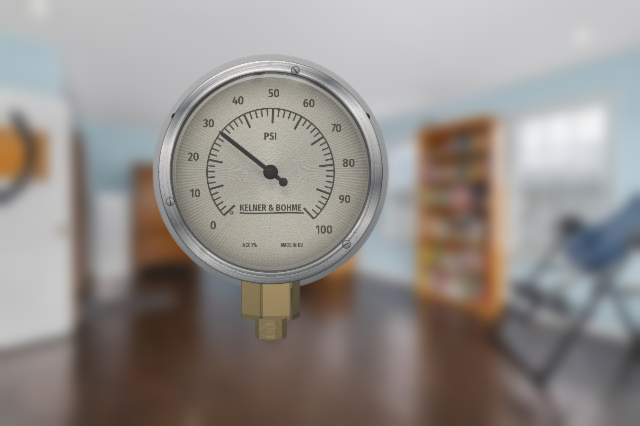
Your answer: 30psi
